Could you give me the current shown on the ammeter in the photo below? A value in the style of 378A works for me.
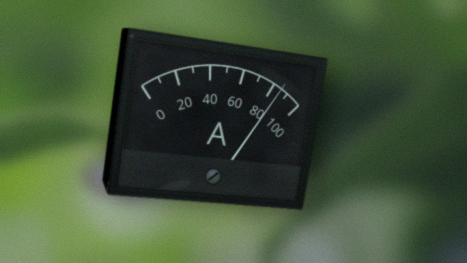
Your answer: 85A
